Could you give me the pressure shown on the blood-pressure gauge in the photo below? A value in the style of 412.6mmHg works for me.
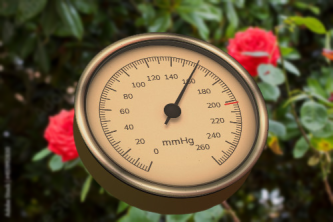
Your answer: 160mmHg
